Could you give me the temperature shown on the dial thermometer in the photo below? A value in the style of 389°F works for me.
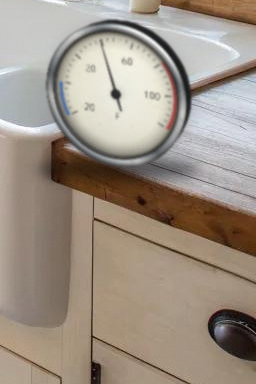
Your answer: 40°F
